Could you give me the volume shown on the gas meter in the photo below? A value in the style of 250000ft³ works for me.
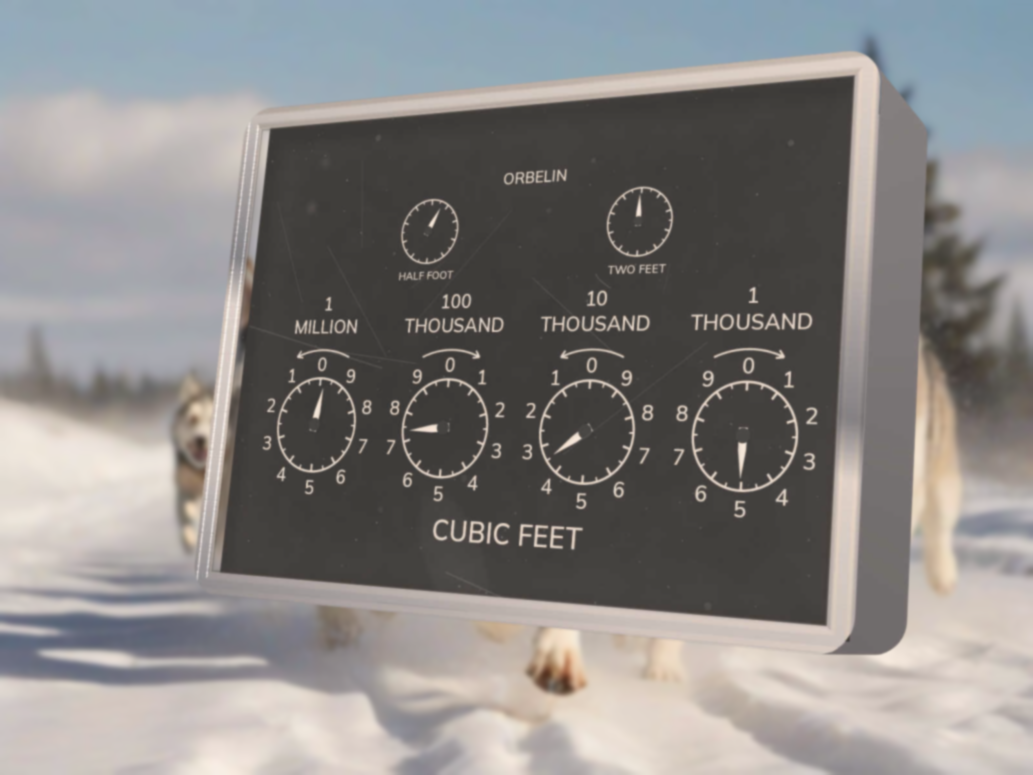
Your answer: 973500ft³
